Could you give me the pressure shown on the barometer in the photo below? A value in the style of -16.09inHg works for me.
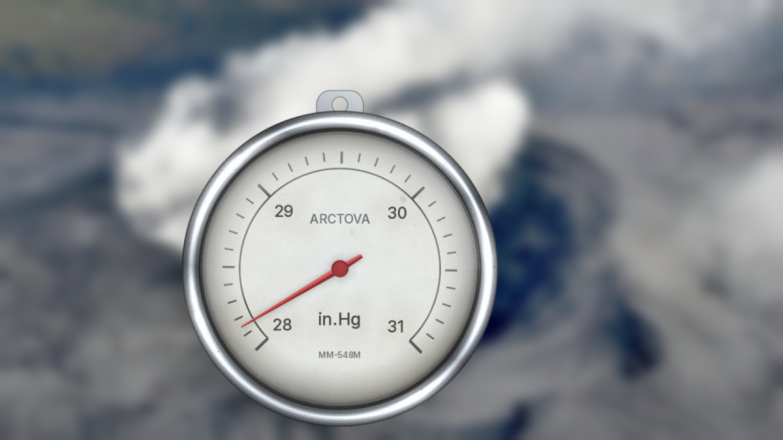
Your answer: 28.15inHg
